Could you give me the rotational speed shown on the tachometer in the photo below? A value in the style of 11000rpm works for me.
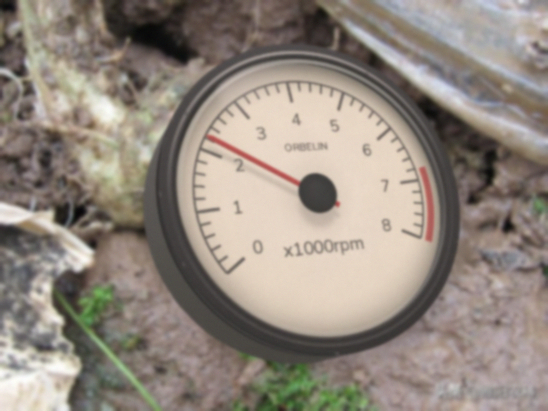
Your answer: 2200rpm
